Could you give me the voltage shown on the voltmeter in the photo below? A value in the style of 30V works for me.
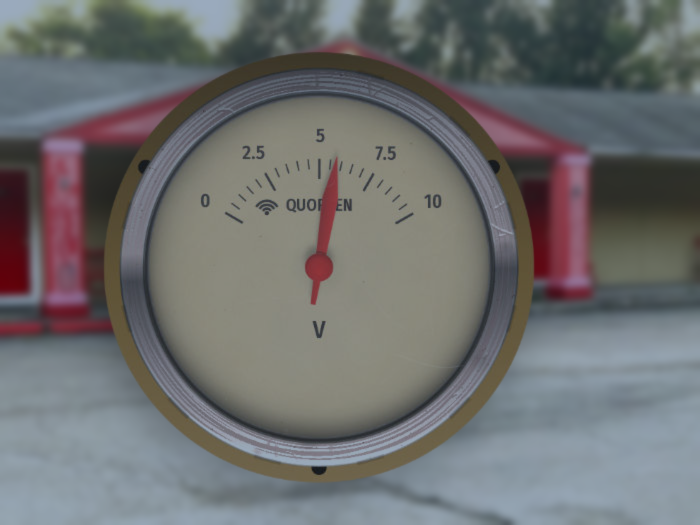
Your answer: 5.75V
